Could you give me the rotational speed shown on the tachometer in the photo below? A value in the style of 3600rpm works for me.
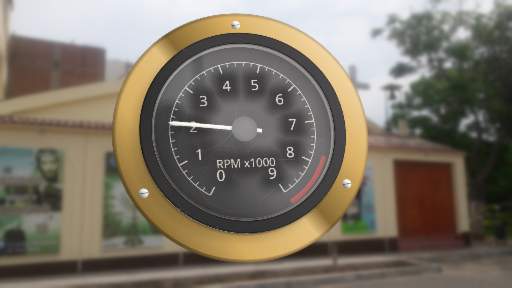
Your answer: 2000rpm
